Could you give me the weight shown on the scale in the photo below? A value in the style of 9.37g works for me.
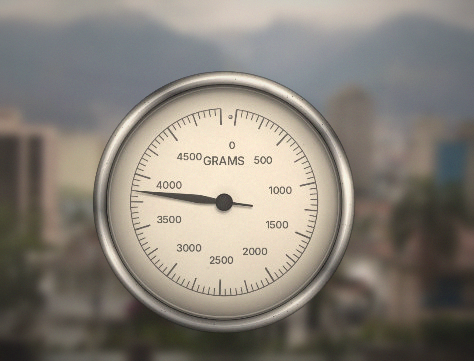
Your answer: 3850g
